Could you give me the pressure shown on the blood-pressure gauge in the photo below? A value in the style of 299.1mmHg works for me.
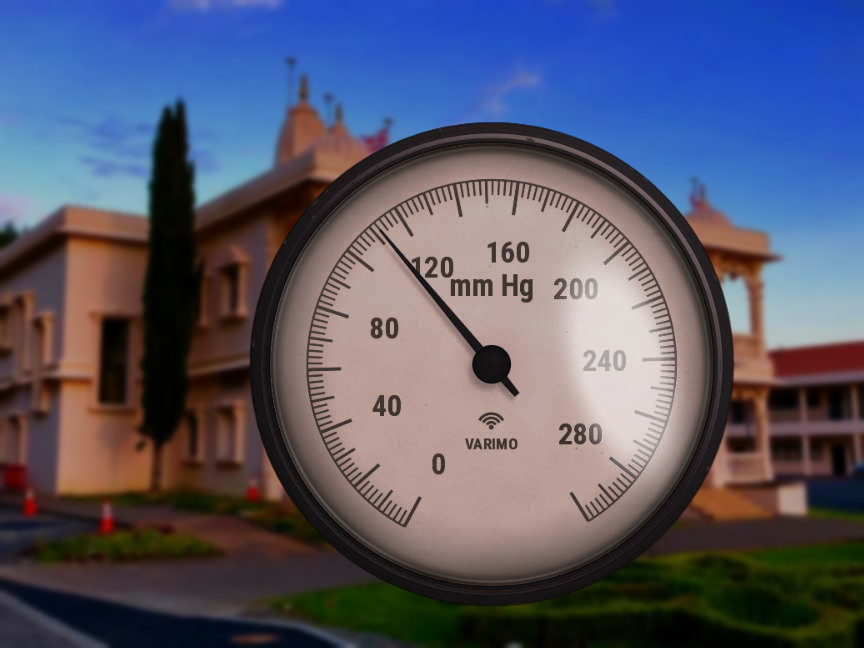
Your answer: 112mmHg
